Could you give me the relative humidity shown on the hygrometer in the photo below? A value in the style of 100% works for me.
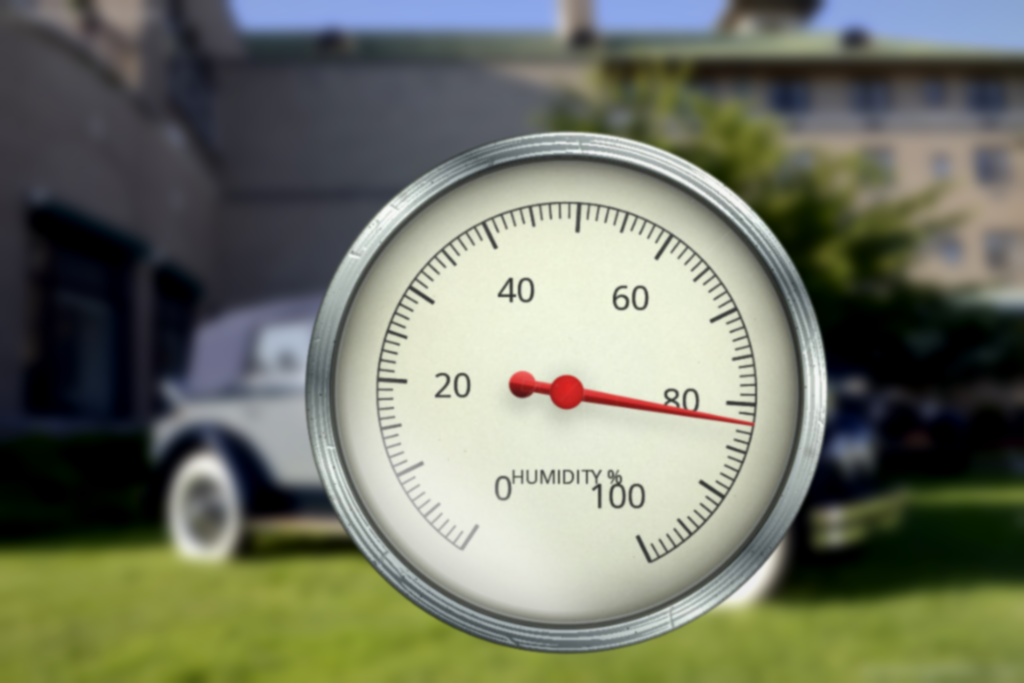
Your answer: 82%
